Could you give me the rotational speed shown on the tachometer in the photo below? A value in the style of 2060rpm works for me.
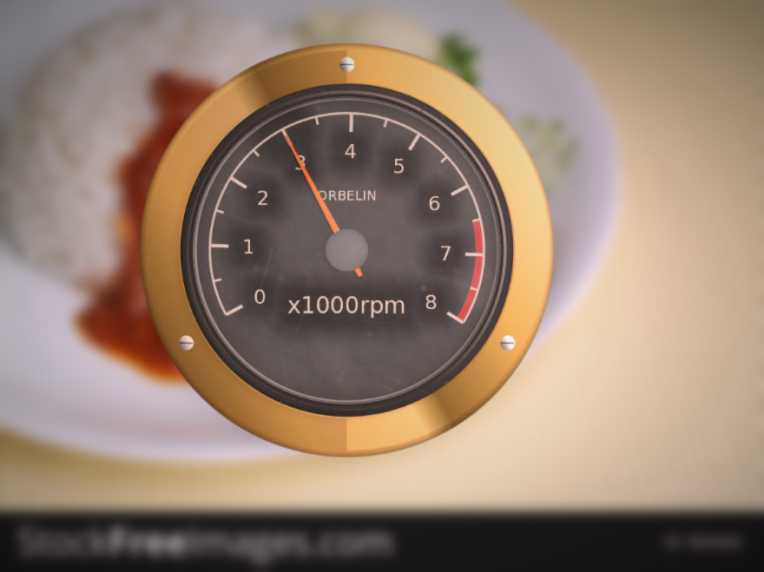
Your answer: 3000rpm
